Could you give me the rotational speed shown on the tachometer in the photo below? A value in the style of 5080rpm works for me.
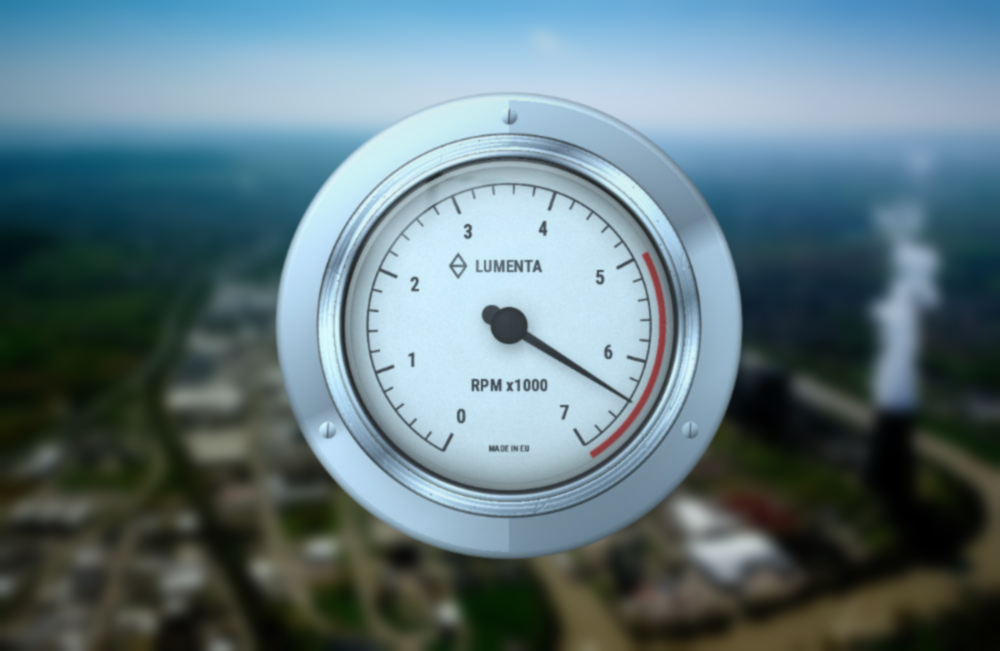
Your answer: 6400rpm
